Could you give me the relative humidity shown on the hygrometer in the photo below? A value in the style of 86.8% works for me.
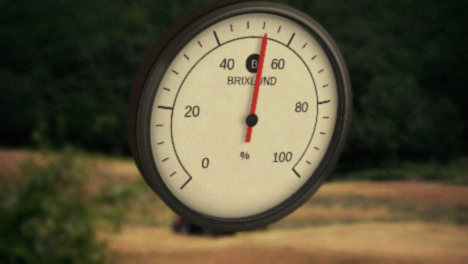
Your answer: 52%
